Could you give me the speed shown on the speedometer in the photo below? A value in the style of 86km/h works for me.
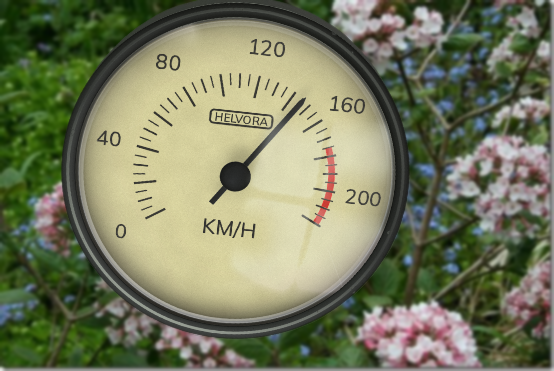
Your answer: 145km/h
